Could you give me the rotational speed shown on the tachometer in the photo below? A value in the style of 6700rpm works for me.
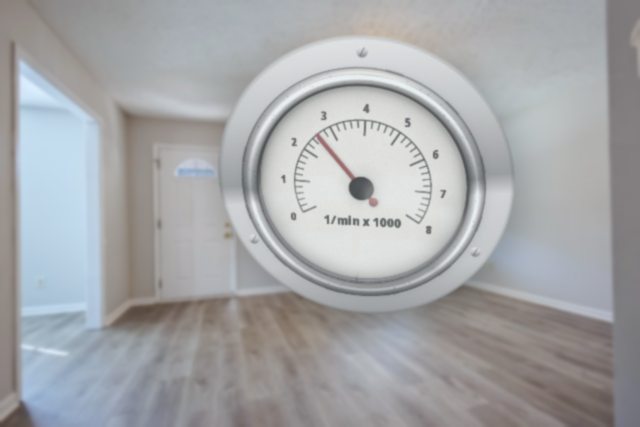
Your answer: 2600rpm
